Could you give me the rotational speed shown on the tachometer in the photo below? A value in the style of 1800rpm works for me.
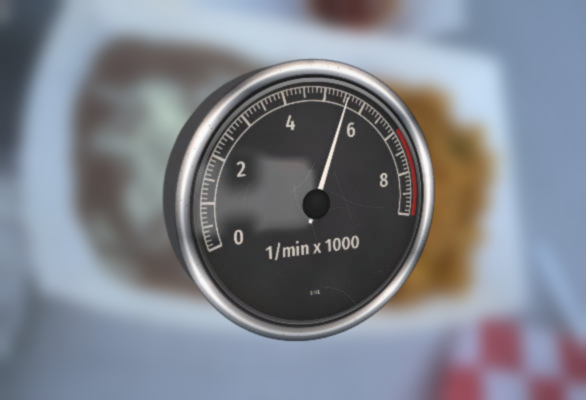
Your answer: 5500rpm
